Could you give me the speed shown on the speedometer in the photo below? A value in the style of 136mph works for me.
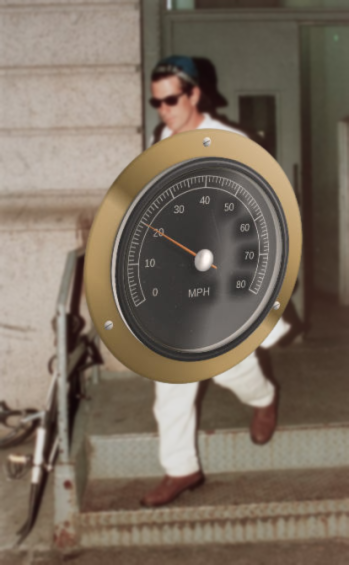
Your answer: 20mph
